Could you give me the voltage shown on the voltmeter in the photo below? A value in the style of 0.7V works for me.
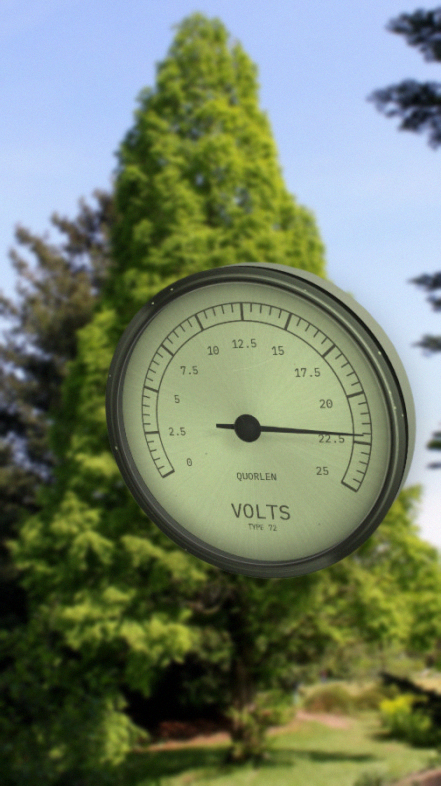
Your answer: 22V
